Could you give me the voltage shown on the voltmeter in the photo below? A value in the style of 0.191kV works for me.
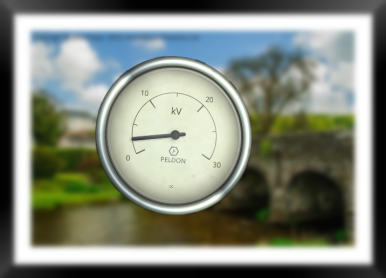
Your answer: 2.5kV
